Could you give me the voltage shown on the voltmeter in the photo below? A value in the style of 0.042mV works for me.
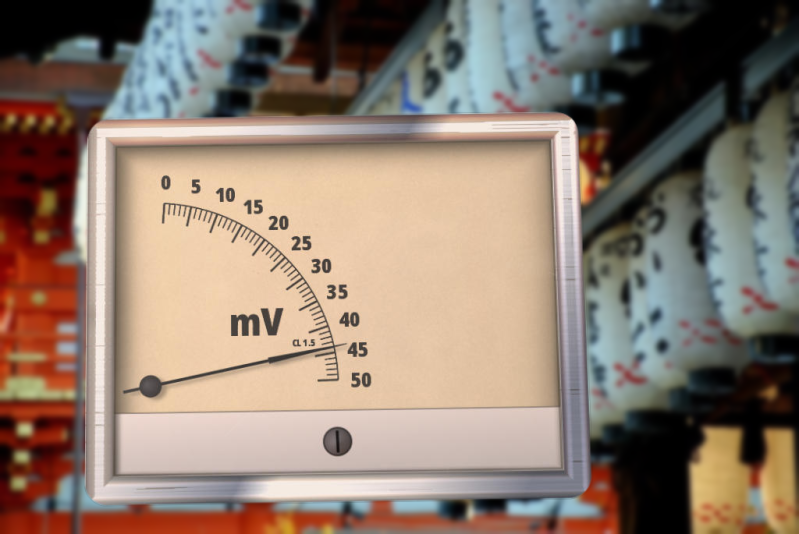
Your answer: 44mV
